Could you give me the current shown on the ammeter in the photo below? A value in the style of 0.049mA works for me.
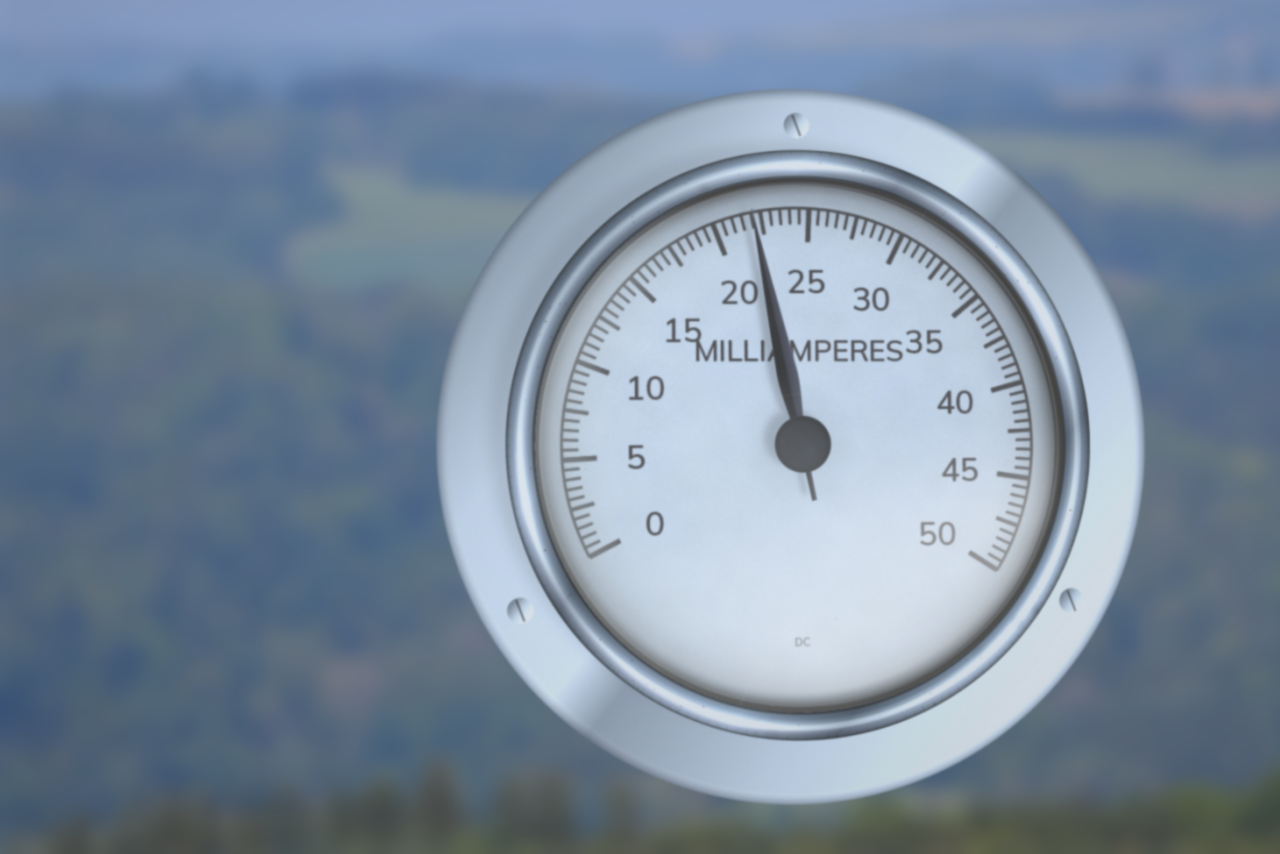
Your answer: 22mA
